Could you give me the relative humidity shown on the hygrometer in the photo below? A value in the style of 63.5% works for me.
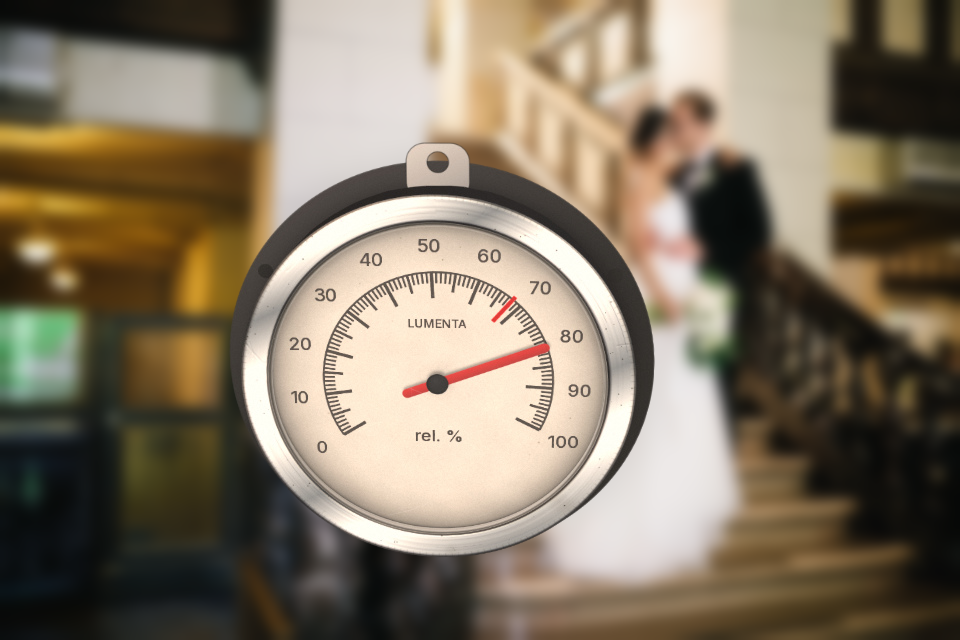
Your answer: 80%
